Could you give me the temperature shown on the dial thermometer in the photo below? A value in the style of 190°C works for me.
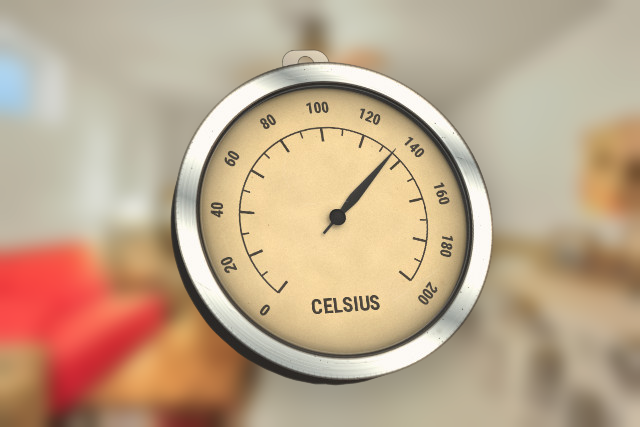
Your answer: 135°C
